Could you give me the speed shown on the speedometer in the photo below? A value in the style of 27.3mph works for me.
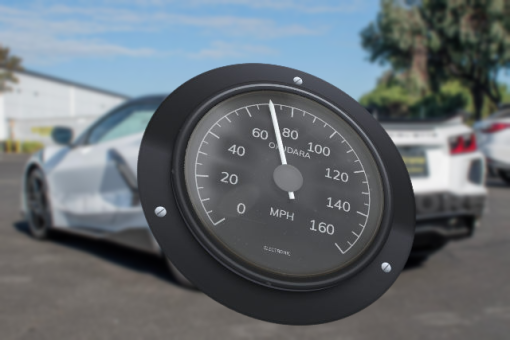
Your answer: 70mph
